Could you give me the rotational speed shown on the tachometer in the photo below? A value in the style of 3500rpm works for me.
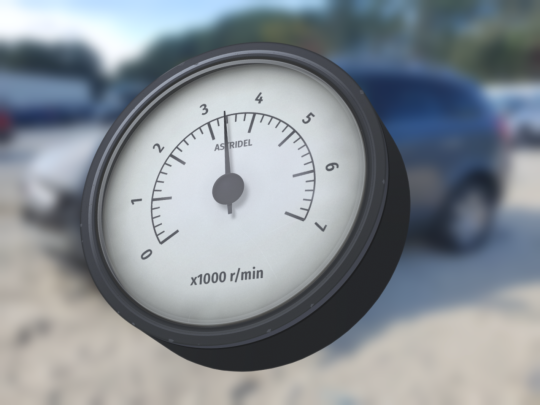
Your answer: 3400rpm
